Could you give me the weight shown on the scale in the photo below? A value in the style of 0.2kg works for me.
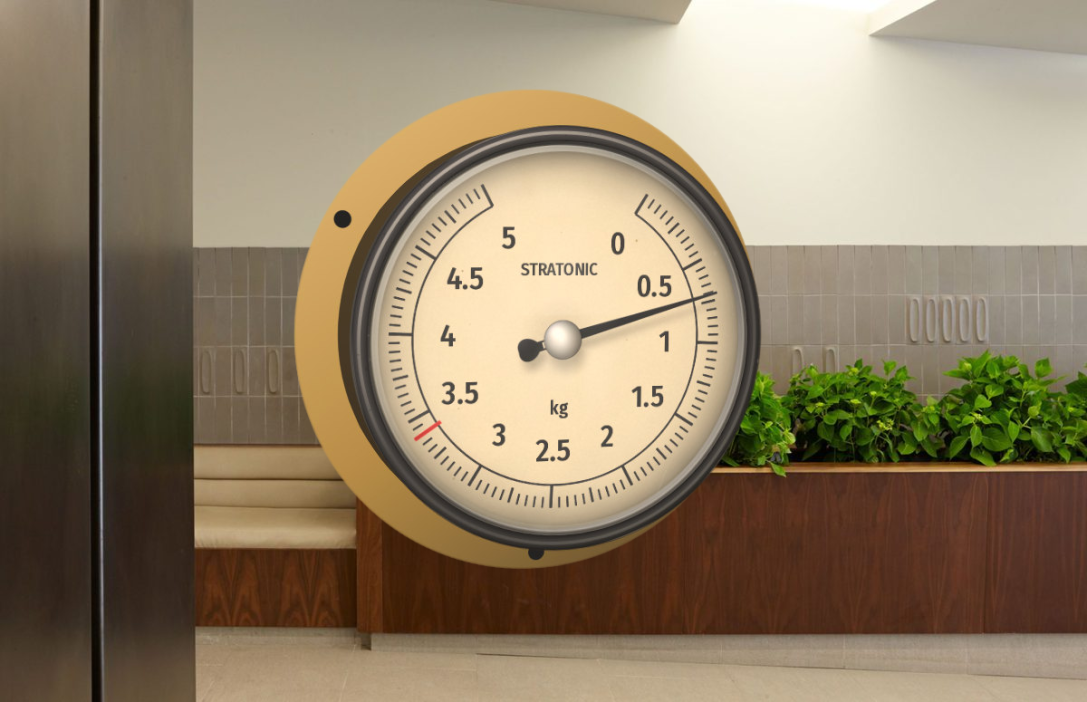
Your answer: 0.7kg
